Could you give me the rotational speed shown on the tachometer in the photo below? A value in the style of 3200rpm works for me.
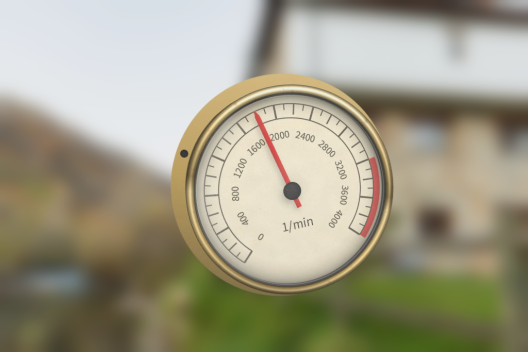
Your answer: 1800rpm
